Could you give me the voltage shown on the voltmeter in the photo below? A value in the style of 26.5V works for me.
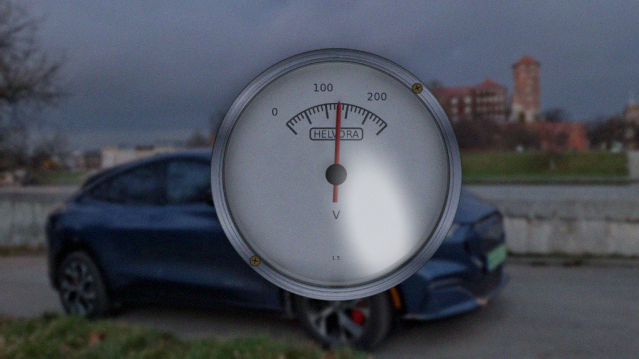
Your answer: 130V
